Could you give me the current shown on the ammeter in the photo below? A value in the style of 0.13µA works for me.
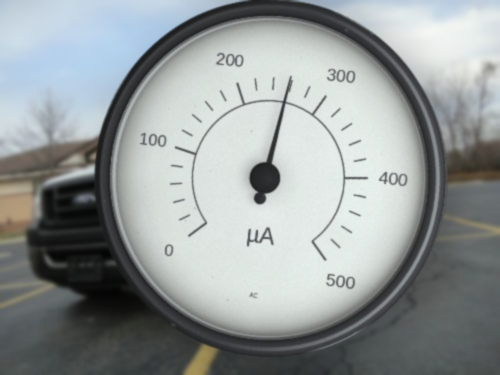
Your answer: 260µA
